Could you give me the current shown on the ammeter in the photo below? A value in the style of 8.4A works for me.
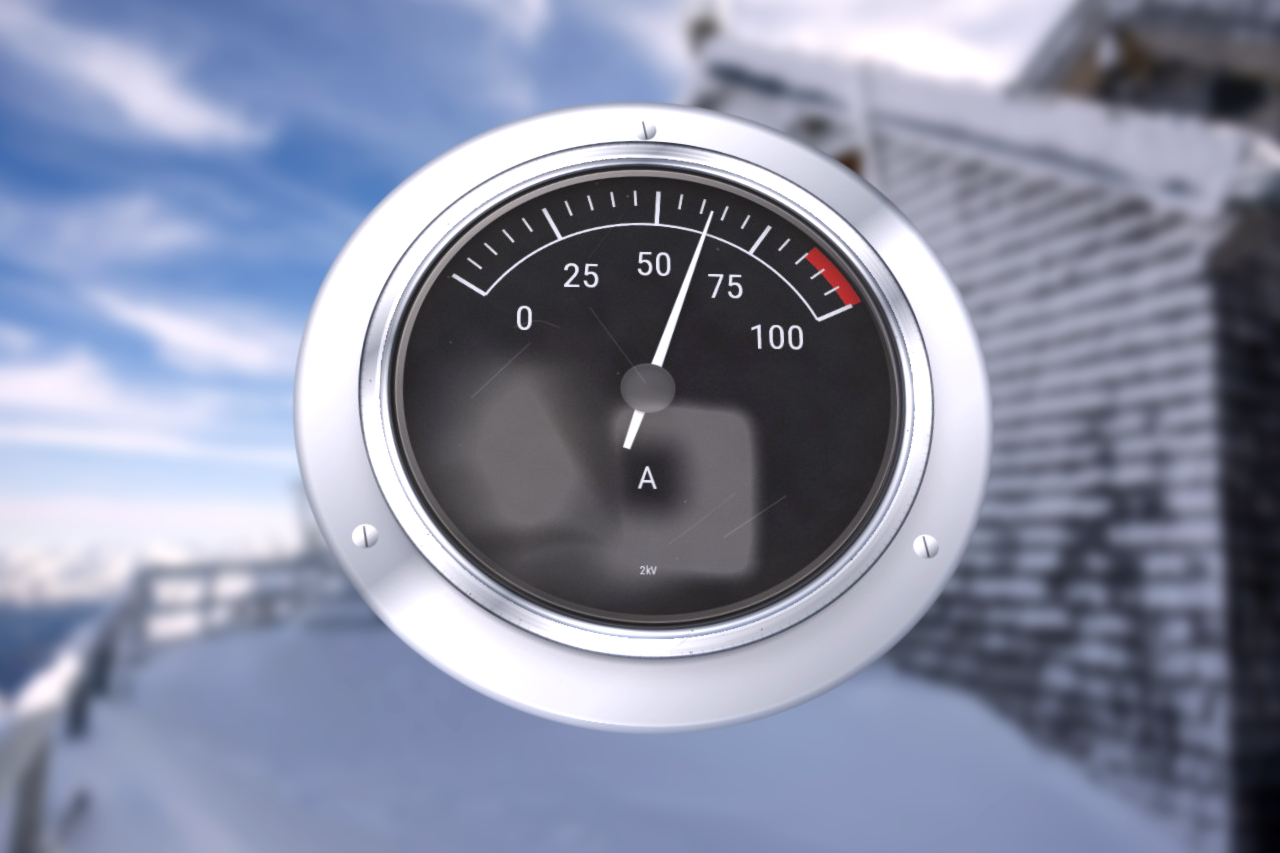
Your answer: 62.5A
